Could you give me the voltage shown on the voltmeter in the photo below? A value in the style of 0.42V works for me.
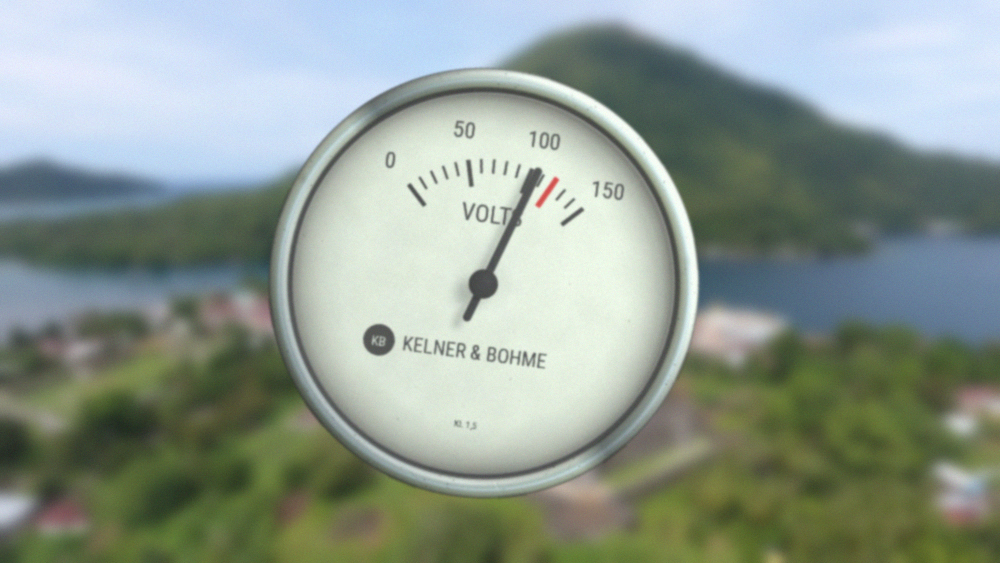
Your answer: 105V
